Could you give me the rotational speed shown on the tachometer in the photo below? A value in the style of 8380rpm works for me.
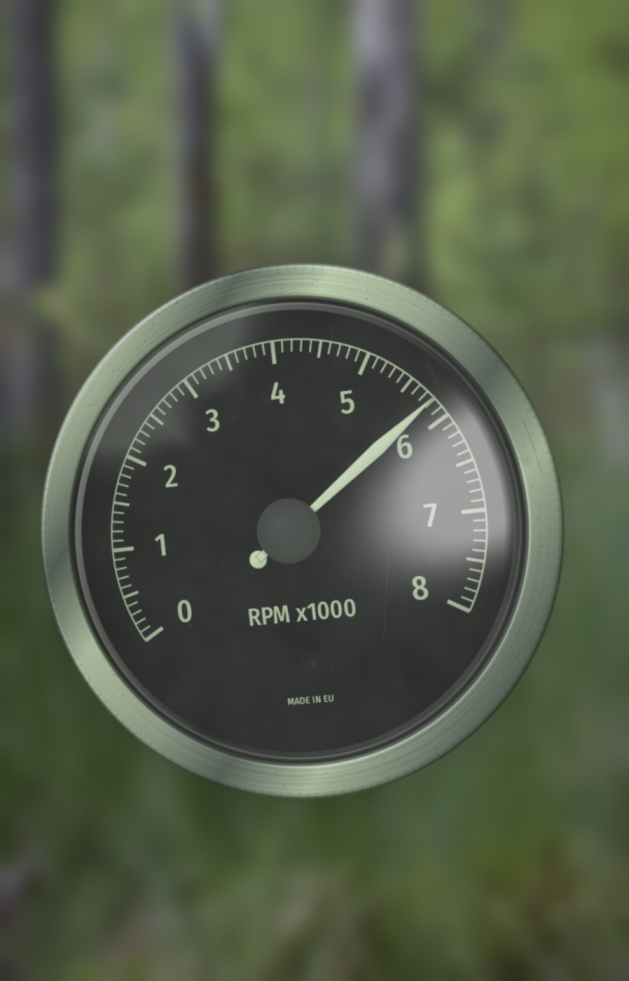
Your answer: 5800rpm
